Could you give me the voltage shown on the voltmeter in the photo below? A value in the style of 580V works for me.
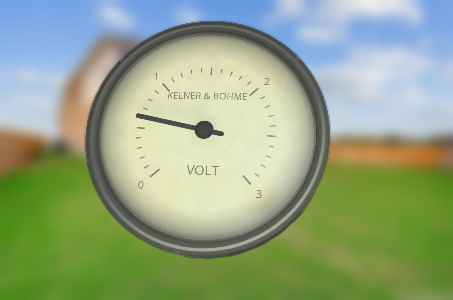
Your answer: 0.6V
